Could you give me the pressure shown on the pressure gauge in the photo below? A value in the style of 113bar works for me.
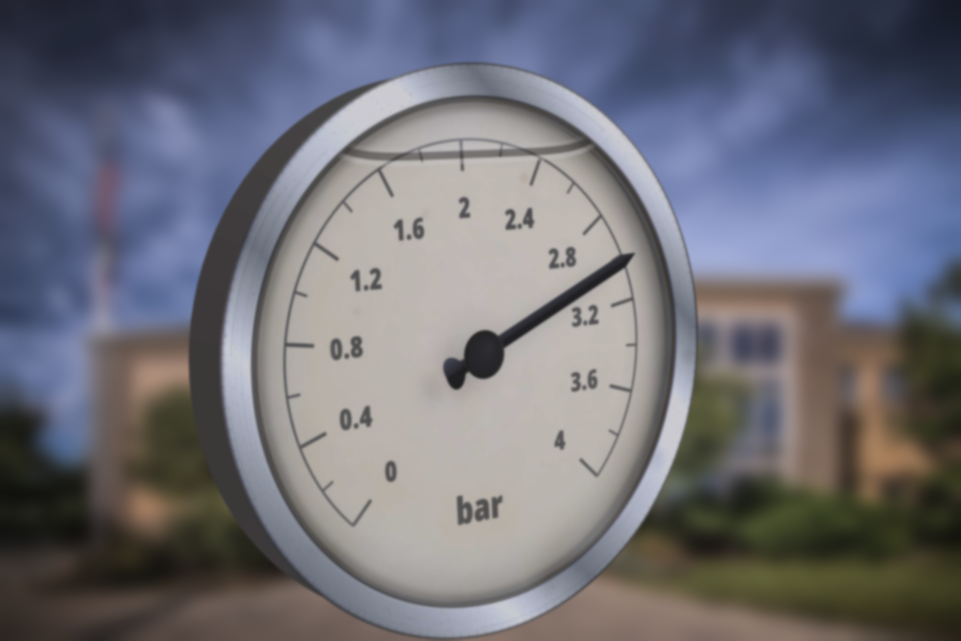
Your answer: 3bar
